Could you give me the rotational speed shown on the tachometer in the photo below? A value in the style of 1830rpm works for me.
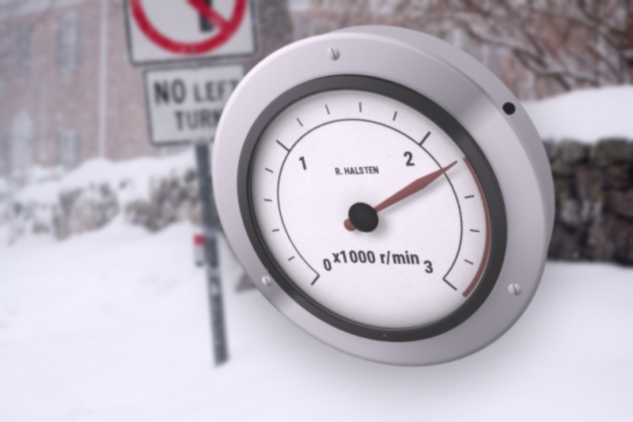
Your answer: 2200rpm
